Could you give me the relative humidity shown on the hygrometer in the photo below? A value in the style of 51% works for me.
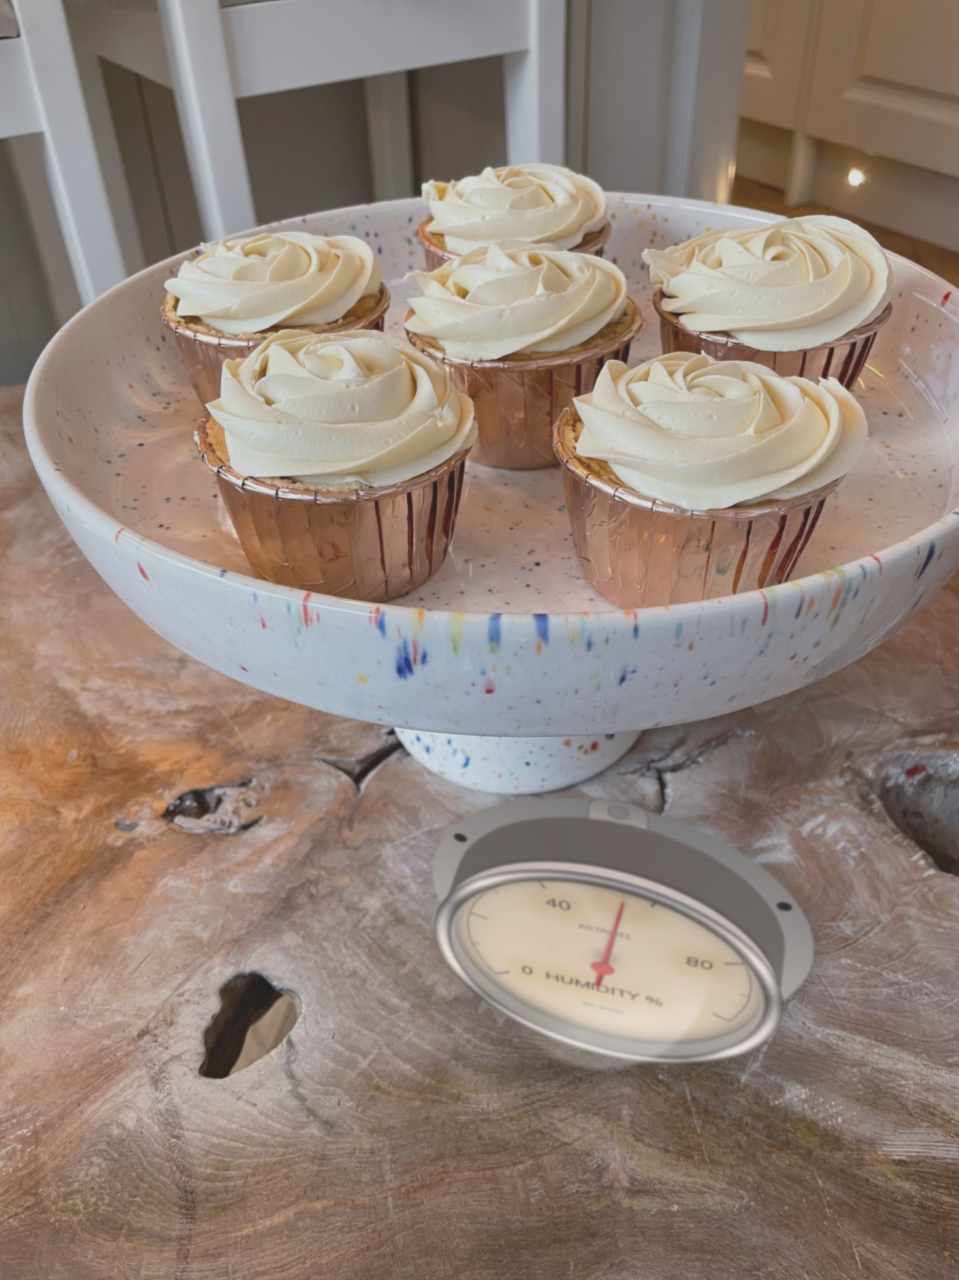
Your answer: 55%
